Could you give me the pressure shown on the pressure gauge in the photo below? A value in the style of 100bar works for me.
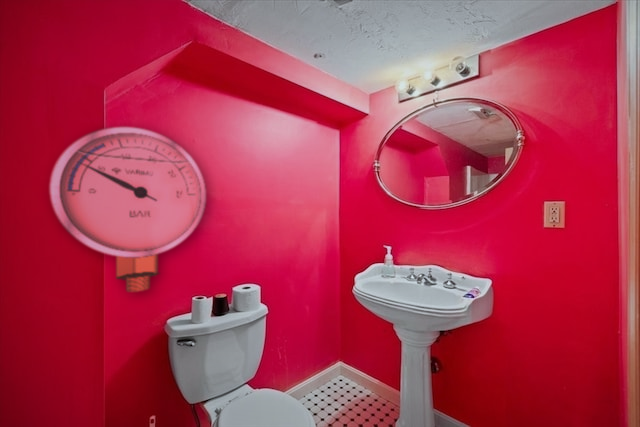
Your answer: 4bar
